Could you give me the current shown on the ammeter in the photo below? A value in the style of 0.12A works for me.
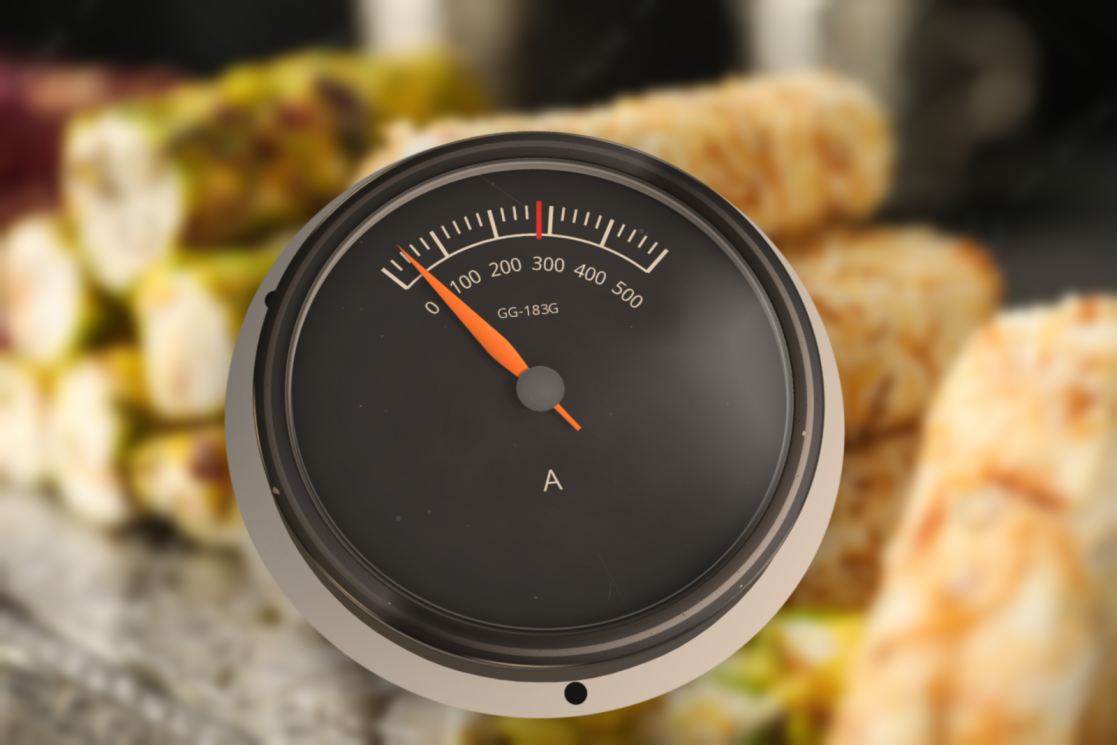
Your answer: 40A
